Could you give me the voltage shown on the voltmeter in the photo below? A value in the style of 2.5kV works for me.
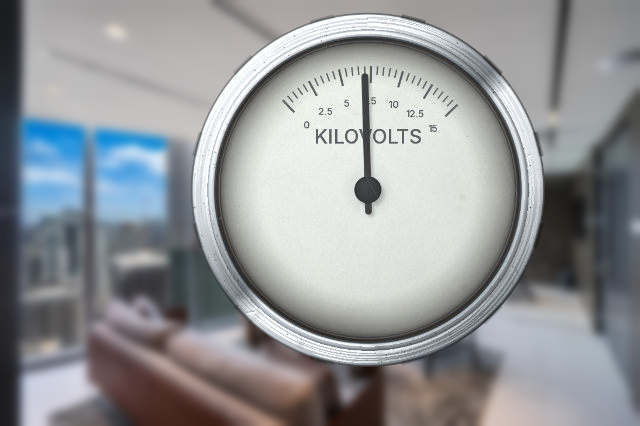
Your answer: 7kV
